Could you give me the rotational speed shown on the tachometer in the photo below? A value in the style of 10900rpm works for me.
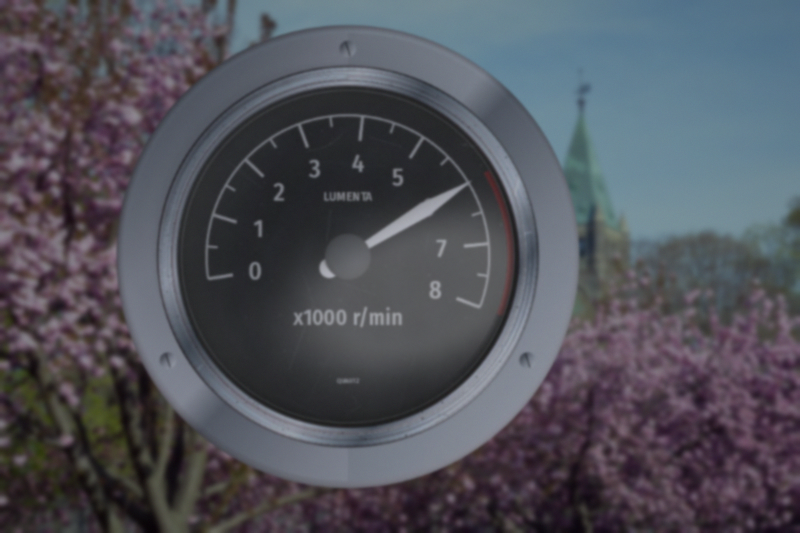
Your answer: 6000rpm
